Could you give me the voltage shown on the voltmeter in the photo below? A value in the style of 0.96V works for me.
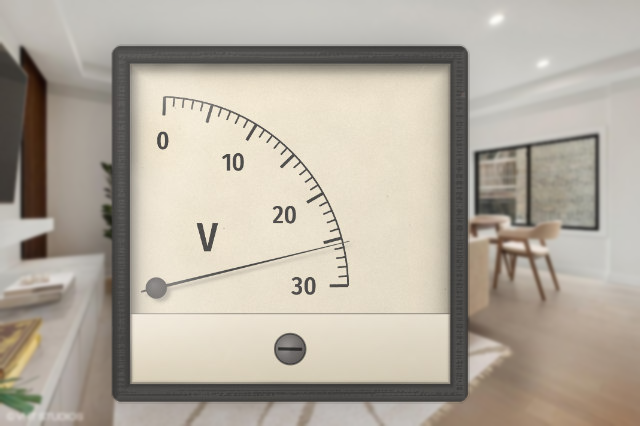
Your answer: 25.5V
